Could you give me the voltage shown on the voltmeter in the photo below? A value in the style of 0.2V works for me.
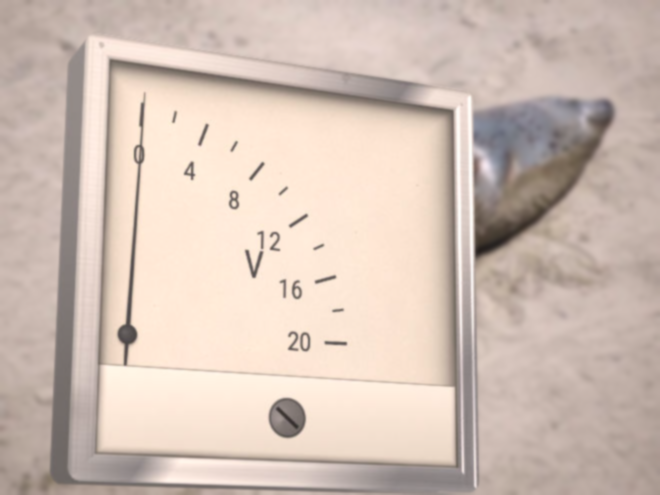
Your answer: 0V
